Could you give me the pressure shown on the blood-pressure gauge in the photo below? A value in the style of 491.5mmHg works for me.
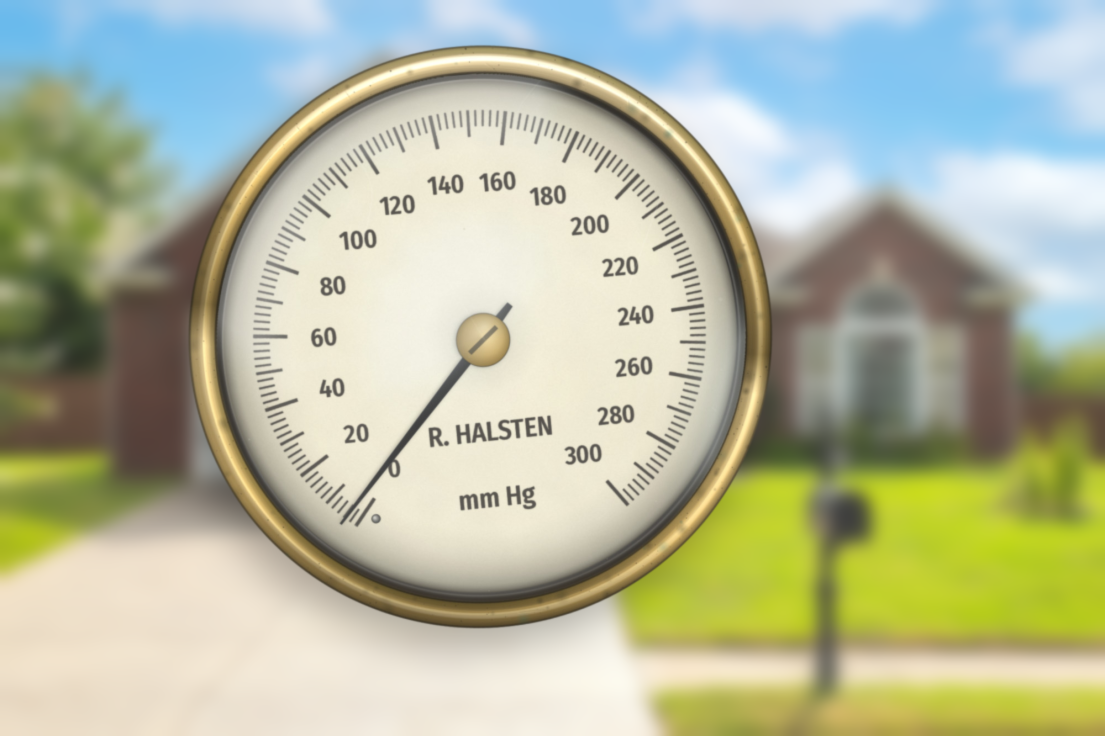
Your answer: 4mmHg
